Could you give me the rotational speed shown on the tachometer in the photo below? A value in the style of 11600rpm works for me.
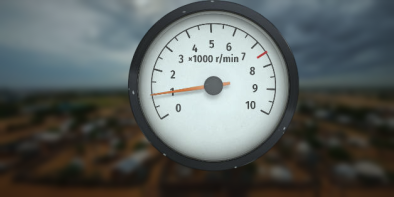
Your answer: 1000rpm
